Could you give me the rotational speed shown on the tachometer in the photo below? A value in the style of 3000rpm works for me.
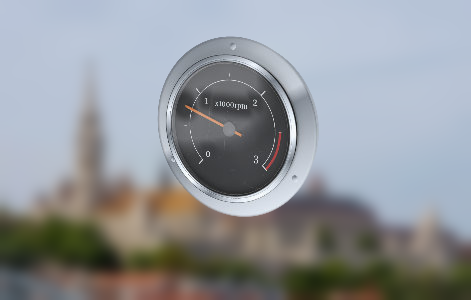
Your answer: 750rpm
